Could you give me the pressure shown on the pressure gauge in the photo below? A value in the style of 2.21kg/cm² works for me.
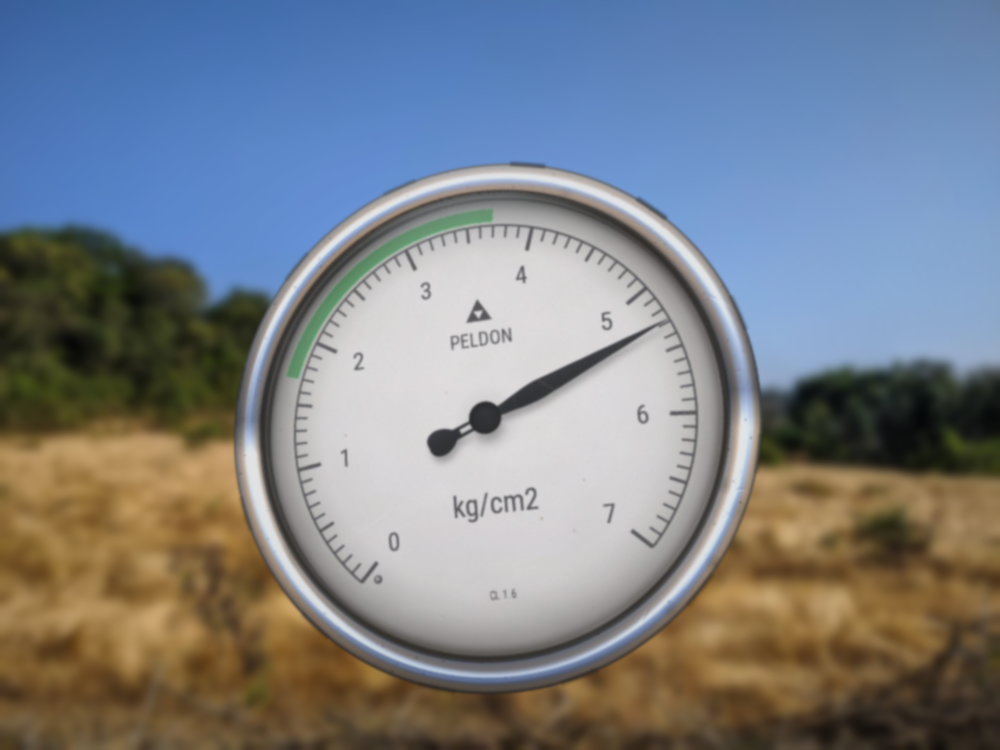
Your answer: 5.3kg/cm²
